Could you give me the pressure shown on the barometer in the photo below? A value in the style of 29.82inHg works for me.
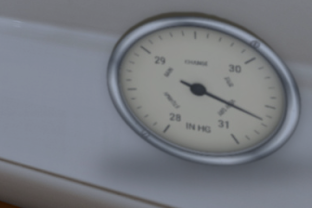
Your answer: 30.65inHg
